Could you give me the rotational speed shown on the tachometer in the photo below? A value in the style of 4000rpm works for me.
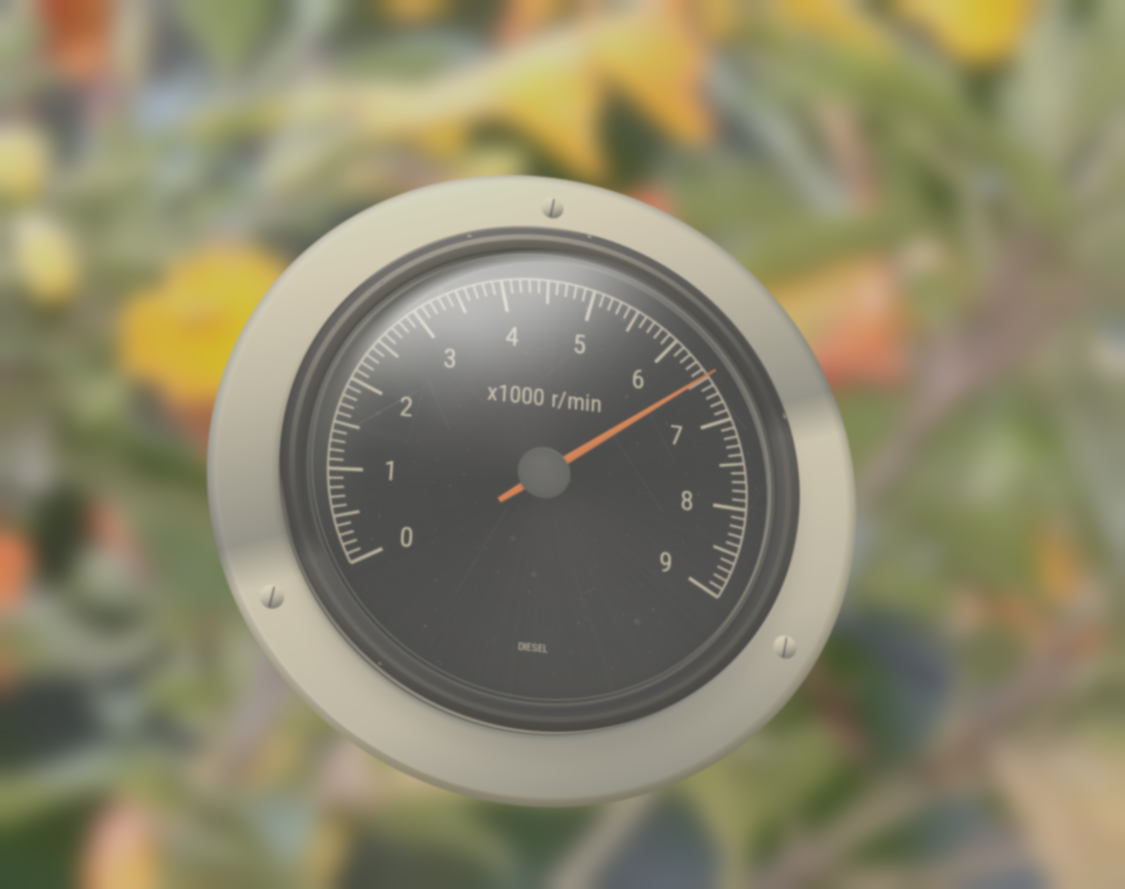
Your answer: 6500rpm
